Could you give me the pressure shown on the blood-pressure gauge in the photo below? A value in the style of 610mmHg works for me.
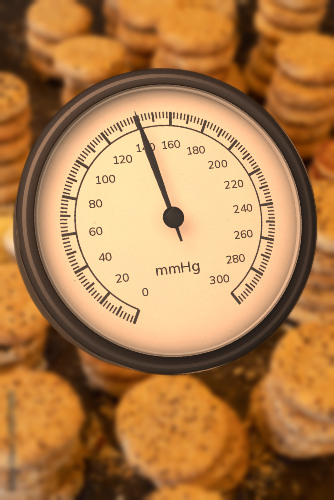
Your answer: 140mmHg
